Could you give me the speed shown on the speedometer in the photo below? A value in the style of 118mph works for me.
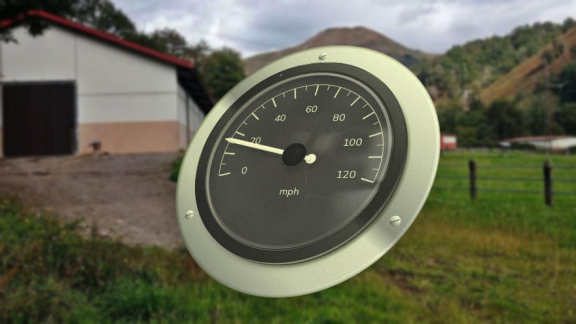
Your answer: 15mph
